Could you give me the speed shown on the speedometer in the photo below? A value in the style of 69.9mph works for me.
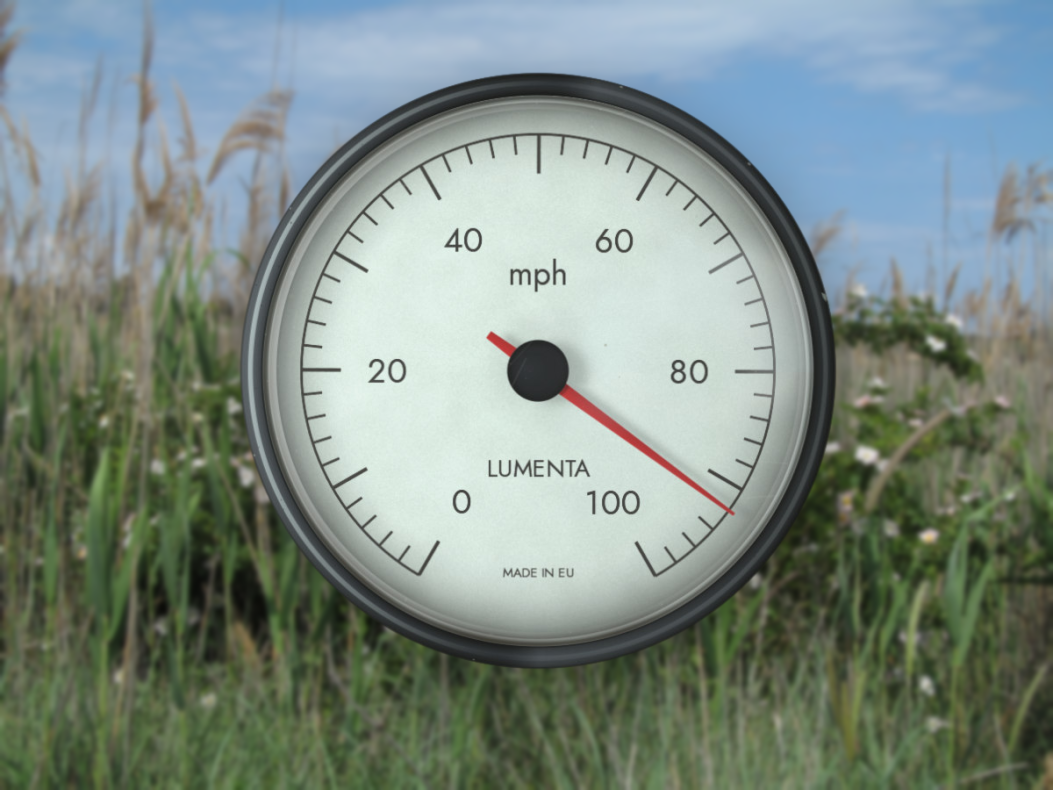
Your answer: 92mph
